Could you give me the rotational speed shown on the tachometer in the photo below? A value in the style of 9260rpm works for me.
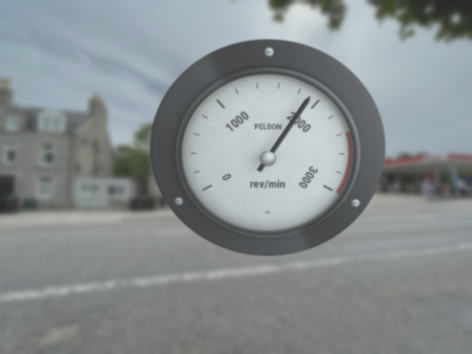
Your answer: 1900rpm
